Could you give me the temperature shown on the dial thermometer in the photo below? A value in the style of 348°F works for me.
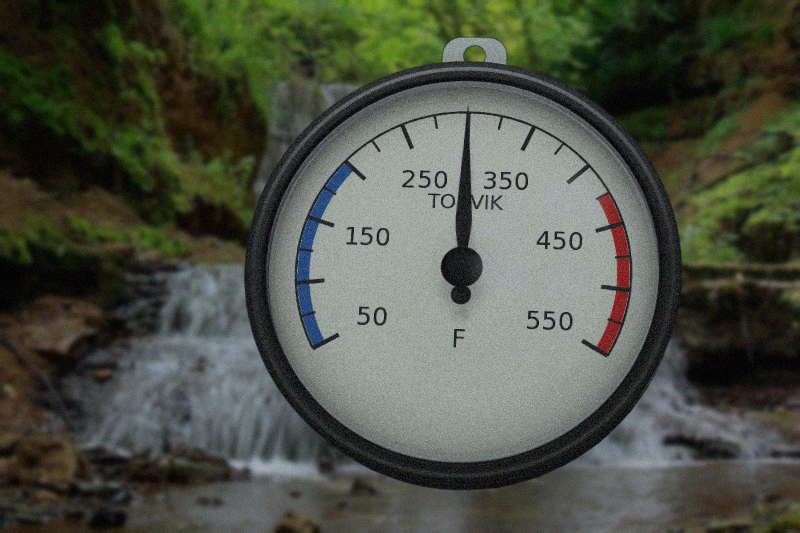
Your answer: 300°F
